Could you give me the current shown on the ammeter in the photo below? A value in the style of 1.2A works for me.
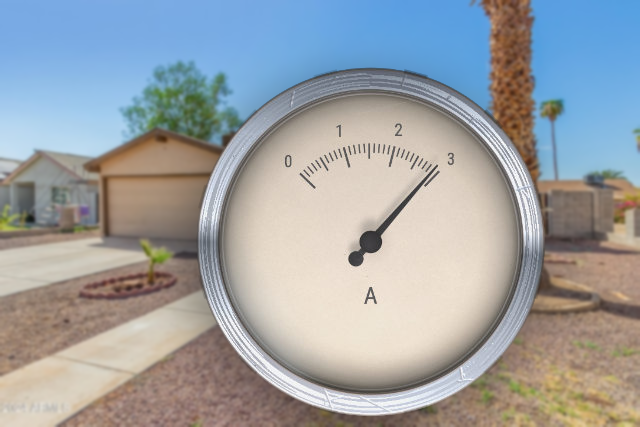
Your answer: 2.9A
